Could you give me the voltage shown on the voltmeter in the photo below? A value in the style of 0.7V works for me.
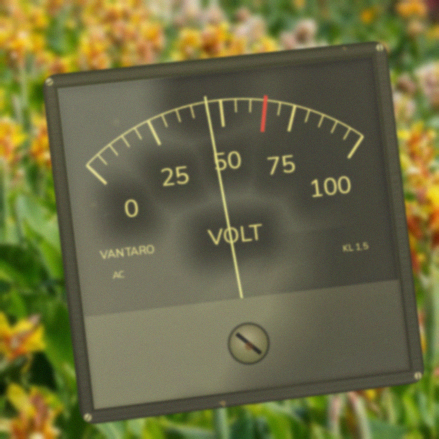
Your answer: 45V
